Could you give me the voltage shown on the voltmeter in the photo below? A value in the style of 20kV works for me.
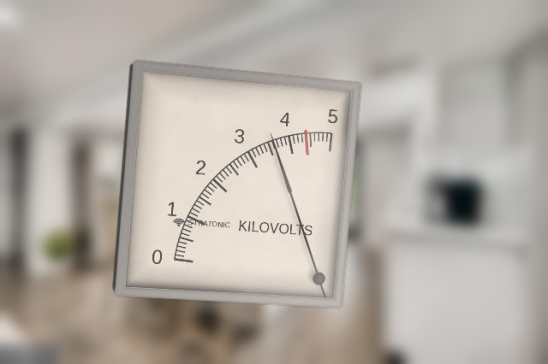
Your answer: 3.6kV
